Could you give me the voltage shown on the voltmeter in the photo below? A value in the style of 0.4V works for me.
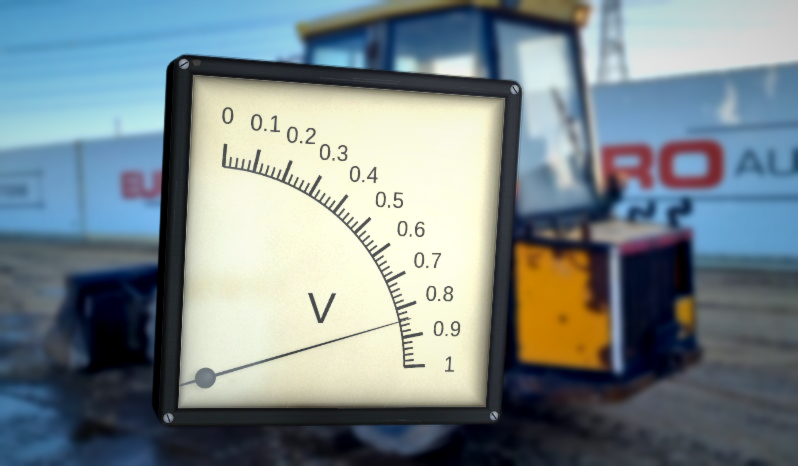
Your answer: 0.84V
